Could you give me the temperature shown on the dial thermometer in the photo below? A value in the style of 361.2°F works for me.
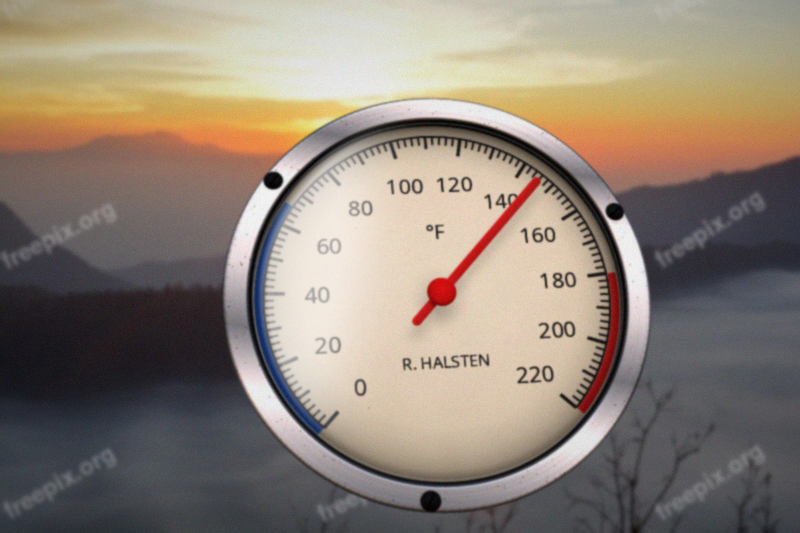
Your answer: 146°F
